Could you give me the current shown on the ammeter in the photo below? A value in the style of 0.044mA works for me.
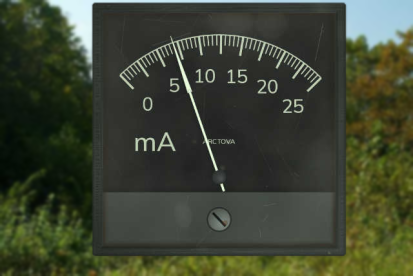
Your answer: 7mA
